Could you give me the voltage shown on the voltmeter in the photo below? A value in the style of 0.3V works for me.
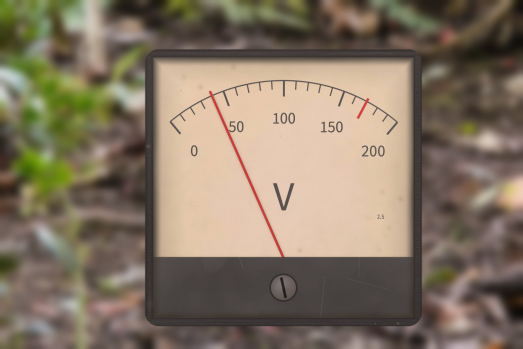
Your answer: 40V
